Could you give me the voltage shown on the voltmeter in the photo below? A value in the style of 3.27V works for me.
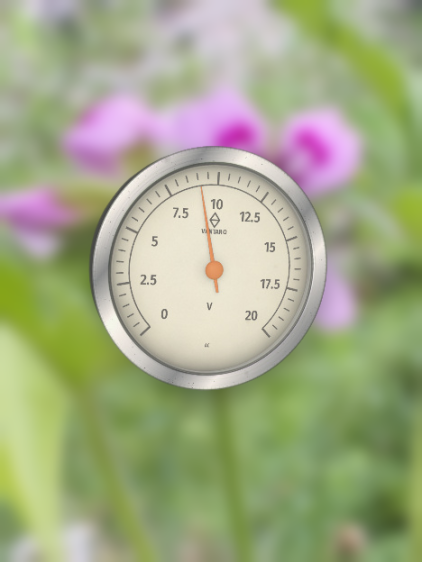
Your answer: 9V
